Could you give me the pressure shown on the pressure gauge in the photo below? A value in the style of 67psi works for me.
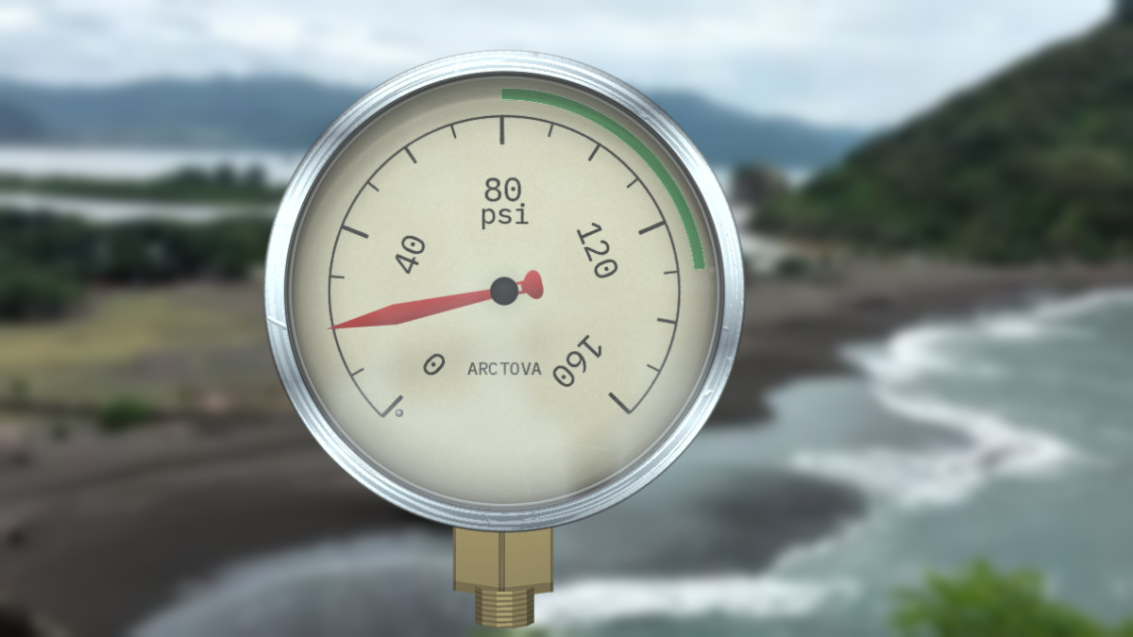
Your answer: 20psi
